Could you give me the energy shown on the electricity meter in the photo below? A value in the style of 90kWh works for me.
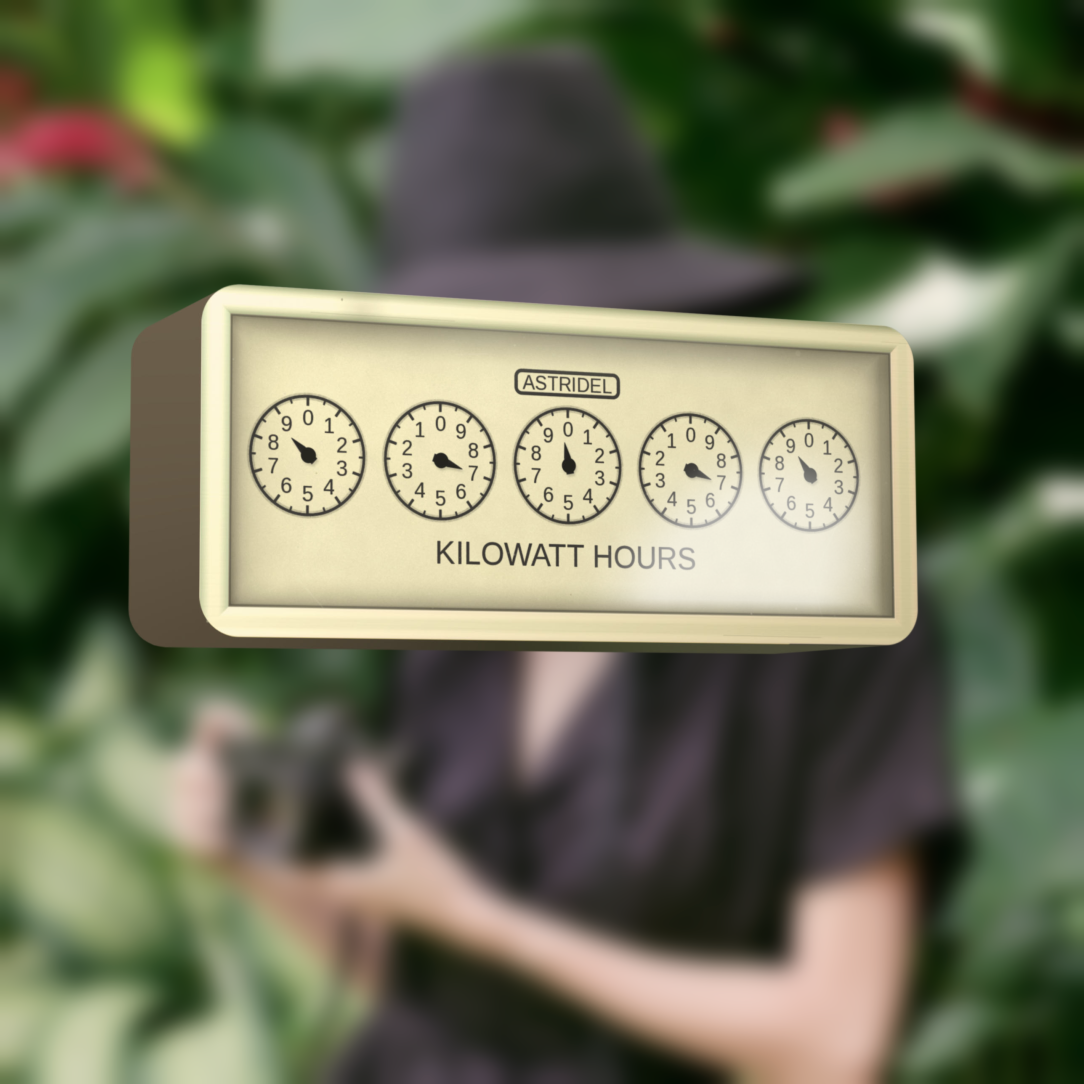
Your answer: 86969kWh
